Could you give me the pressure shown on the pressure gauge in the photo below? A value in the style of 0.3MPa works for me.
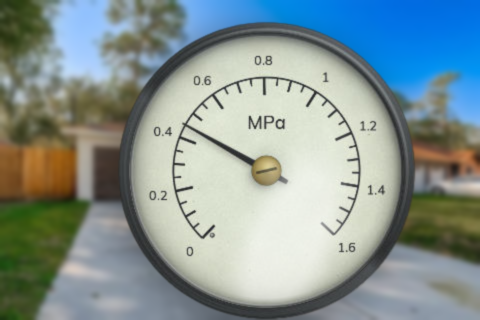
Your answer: 0.45MPa
